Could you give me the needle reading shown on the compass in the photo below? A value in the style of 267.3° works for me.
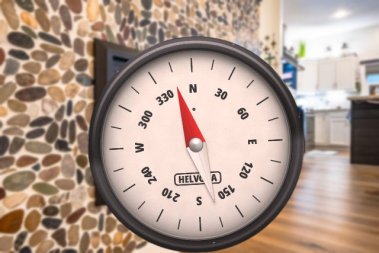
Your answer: 345°
